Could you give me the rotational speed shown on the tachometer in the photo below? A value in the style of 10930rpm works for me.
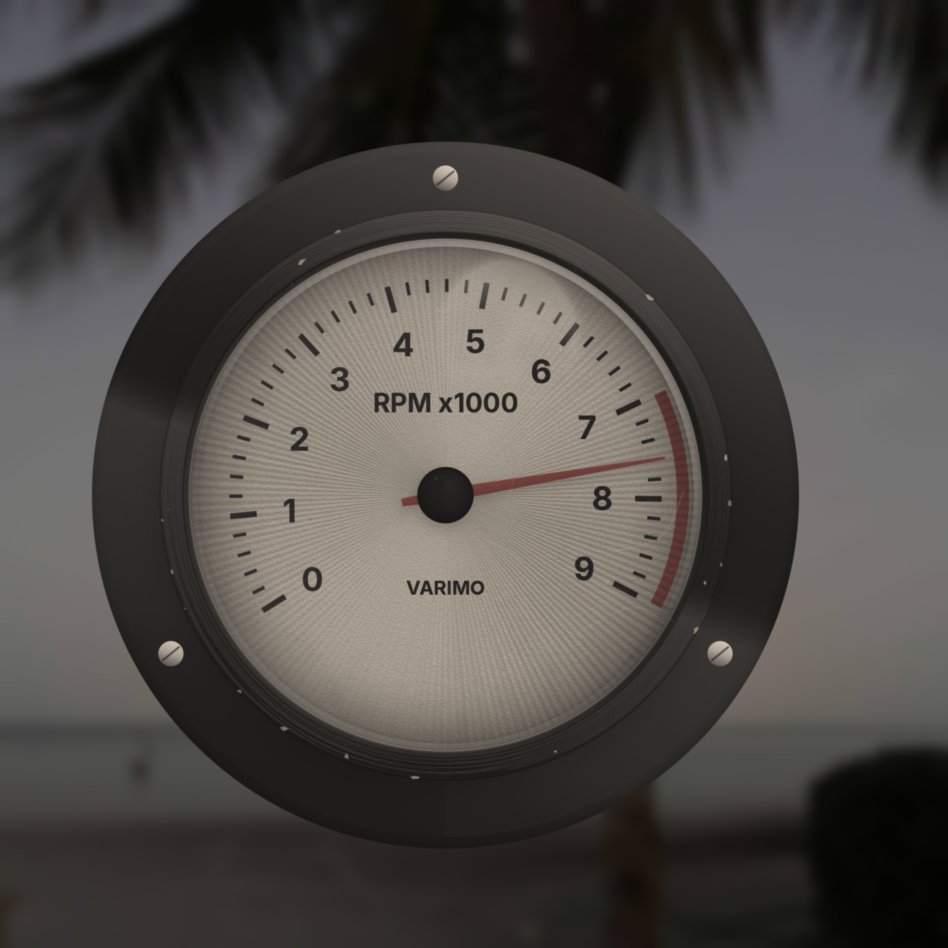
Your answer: 7600rpm
